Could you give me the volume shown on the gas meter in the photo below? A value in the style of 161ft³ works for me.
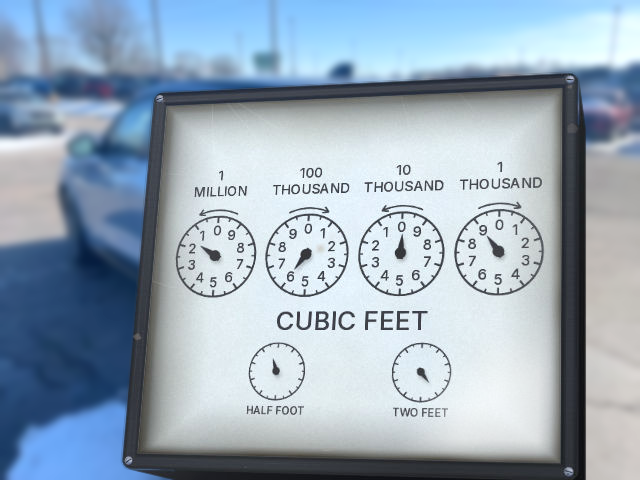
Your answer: 159900ft³
